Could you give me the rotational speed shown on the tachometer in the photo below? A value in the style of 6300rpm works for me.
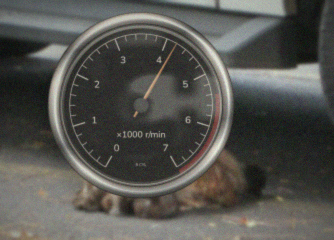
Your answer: 4200rpm
